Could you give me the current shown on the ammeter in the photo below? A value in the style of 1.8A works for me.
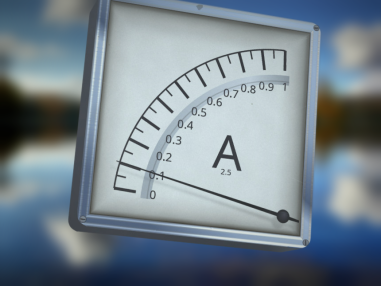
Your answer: 0.1A
